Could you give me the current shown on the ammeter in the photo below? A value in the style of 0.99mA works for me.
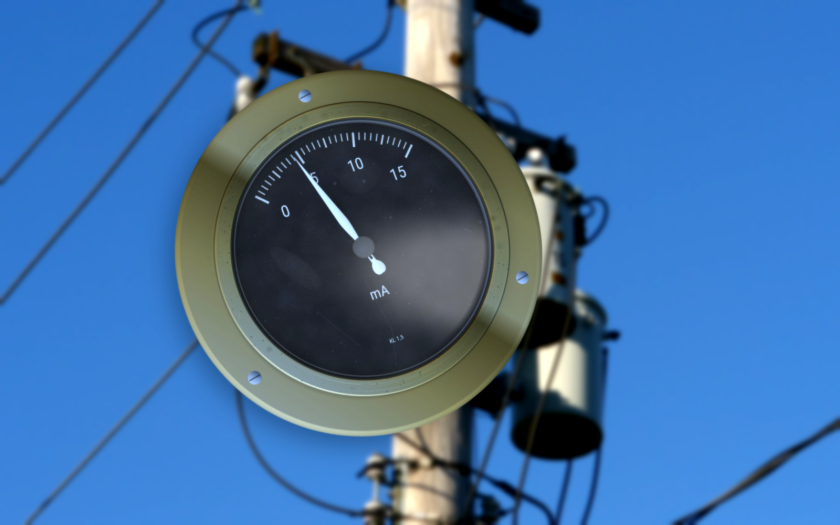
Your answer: 4.5mA
